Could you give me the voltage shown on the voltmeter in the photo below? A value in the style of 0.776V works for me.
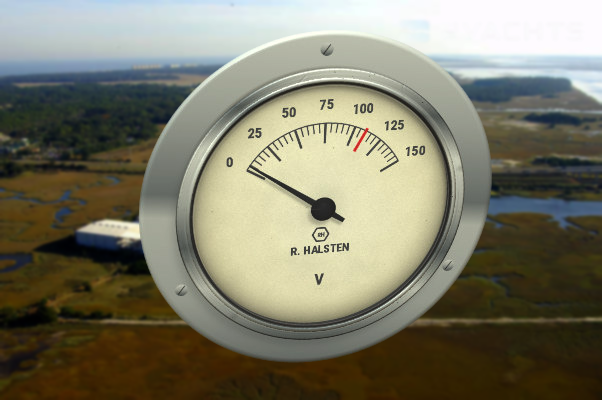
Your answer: 5V
